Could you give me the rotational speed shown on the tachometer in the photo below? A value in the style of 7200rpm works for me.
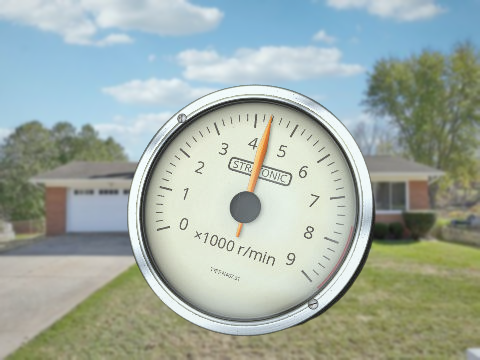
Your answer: 4400rpm
